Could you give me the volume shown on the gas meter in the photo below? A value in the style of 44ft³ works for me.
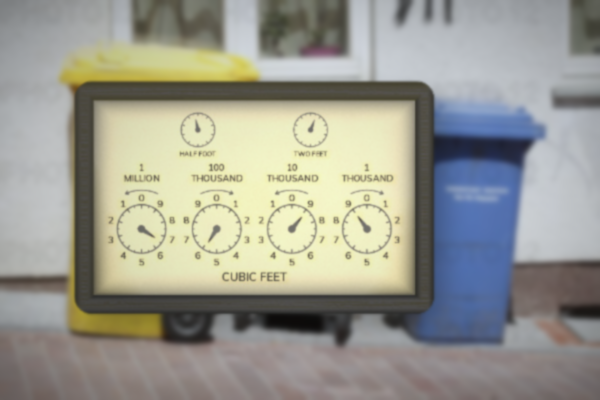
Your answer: 658900ft³
